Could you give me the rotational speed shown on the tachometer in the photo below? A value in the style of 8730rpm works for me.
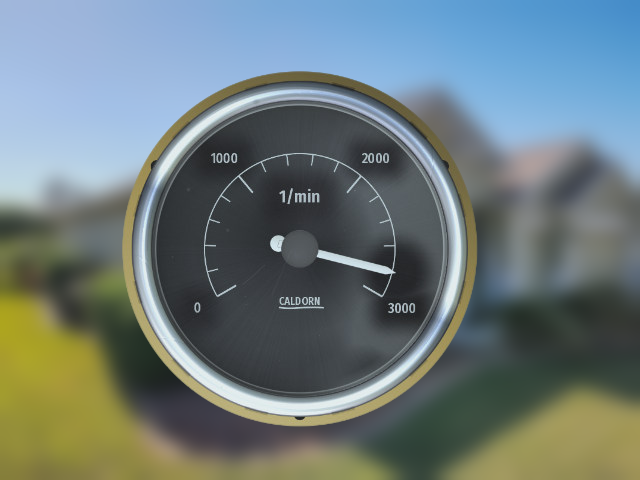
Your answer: 2800rpm
